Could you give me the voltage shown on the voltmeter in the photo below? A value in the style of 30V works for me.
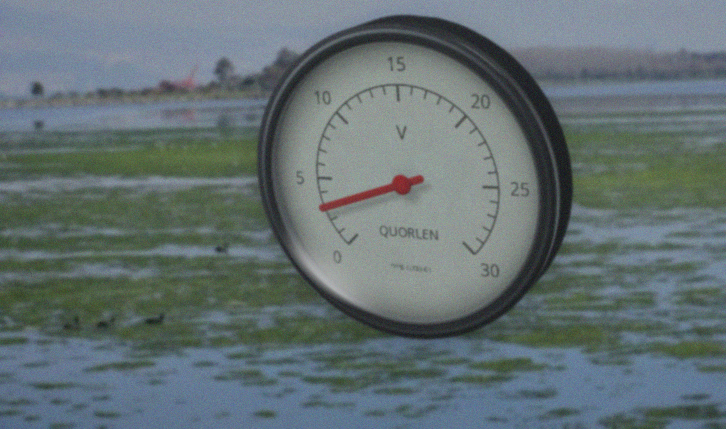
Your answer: 3V
